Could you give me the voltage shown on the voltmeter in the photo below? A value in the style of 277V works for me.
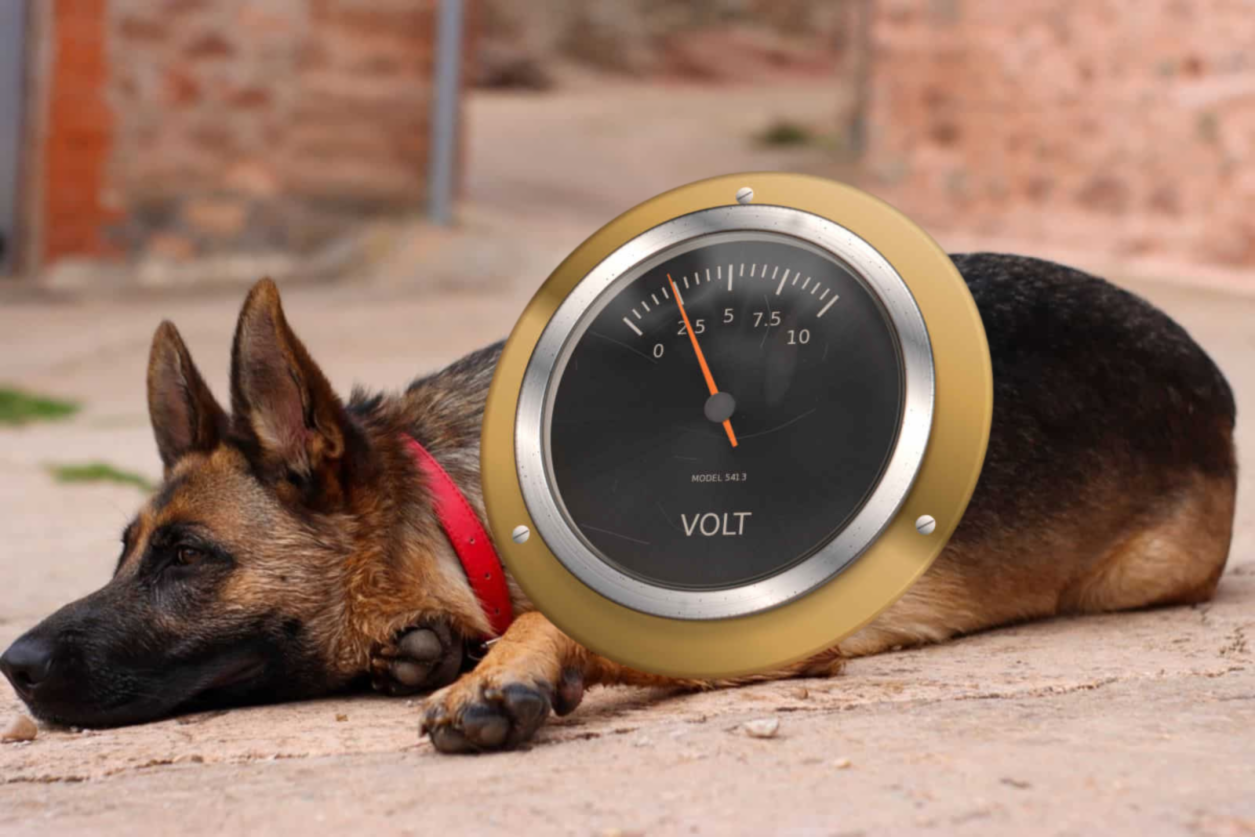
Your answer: 2.5V
